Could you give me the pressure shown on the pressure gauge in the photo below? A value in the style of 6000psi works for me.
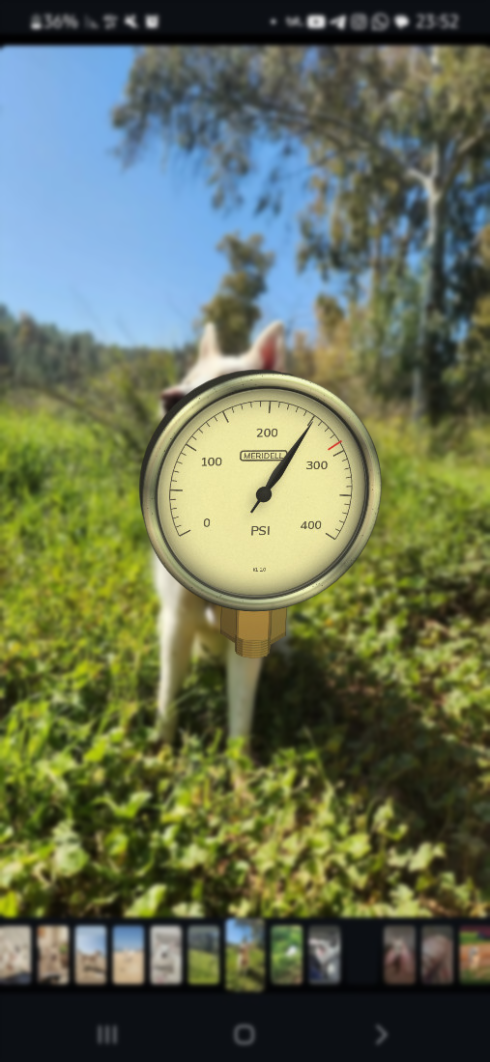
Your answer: 250psi
